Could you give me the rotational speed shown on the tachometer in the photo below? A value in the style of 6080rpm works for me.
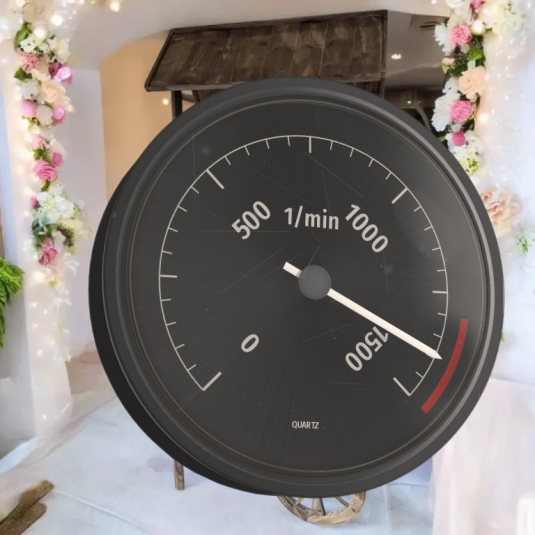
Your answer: 1400rpm
